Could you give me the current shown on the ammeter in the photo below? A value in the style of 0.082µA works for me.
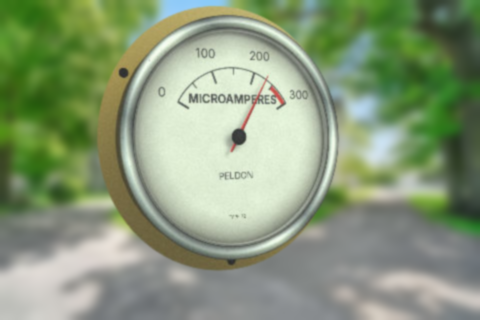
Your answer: 225µA
